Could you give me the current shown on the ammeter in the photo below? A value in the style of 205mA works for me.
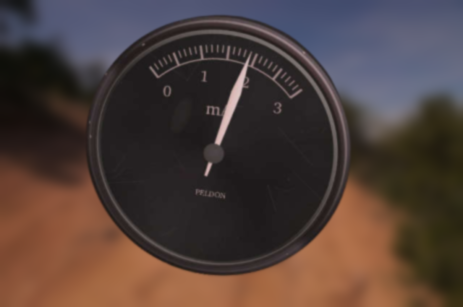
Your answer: 1.9mA
